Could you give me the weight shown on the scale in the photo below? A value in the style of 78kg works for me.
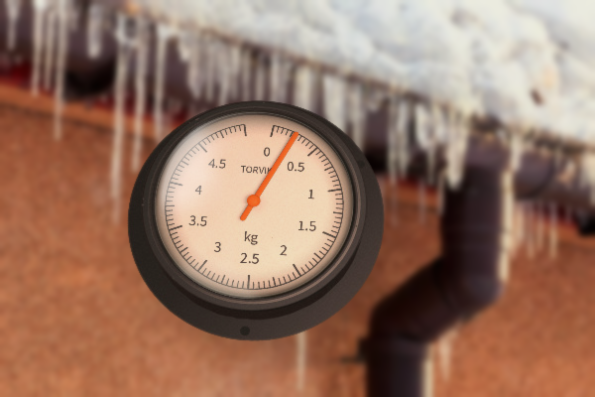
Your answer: 0.25kg
